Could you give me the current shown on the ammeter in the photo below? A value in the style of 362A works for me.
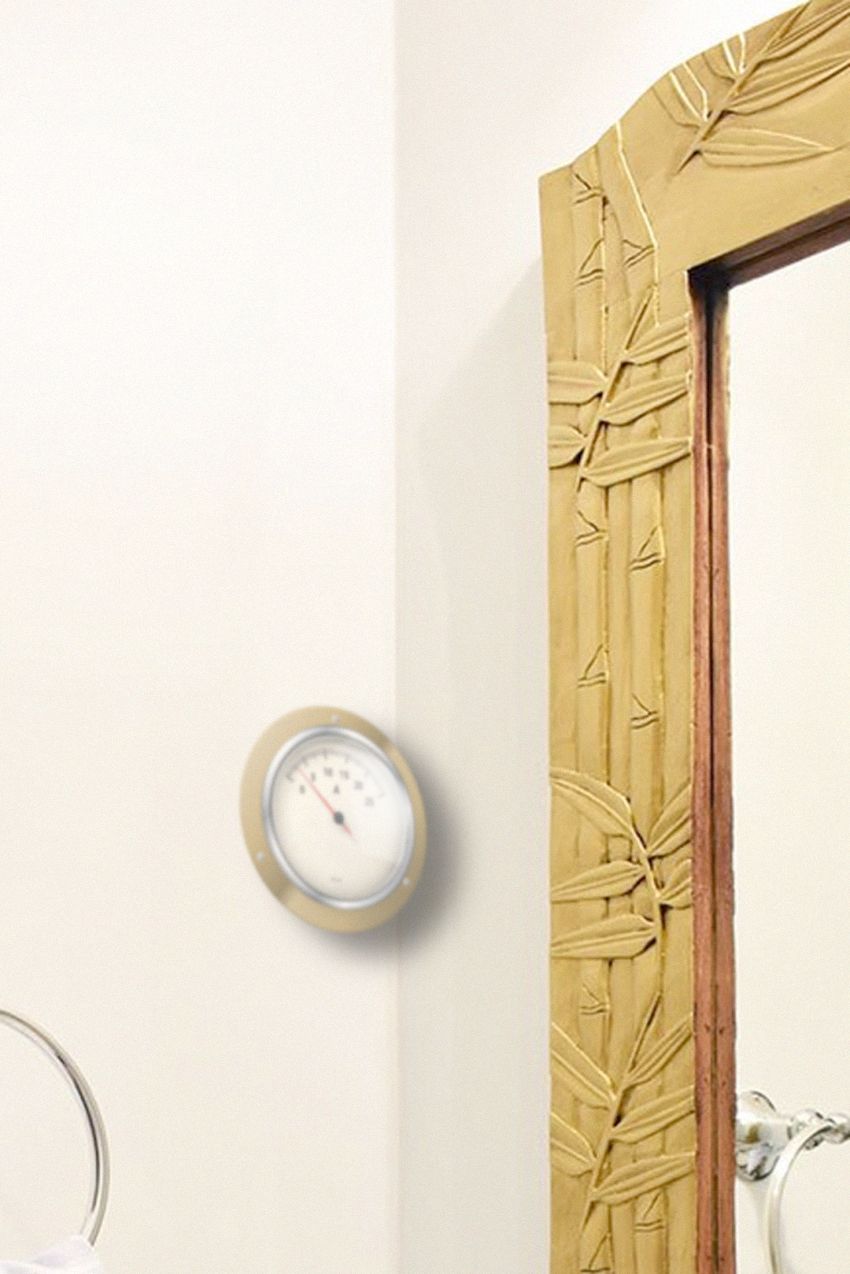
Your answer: 2.5A
